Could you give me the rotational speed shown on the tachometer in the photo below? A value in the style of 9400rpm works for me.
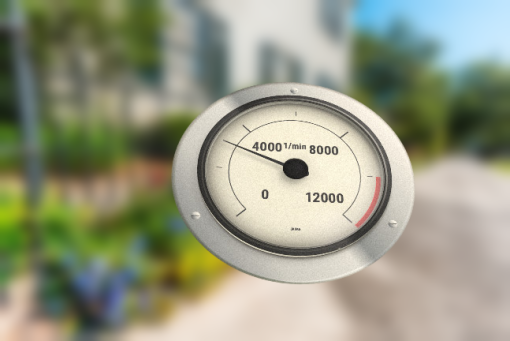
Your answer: 3000rpm
